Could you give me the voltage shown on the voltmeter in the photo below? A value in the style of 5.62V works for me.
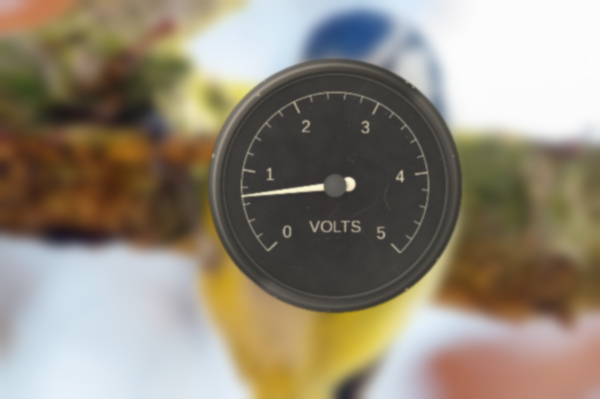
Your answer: 0.7V
